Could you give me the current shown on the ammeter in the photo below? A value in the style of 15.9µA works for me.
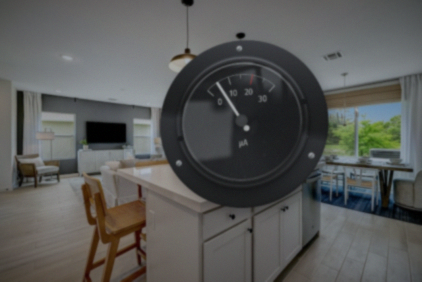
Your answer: 5µA
